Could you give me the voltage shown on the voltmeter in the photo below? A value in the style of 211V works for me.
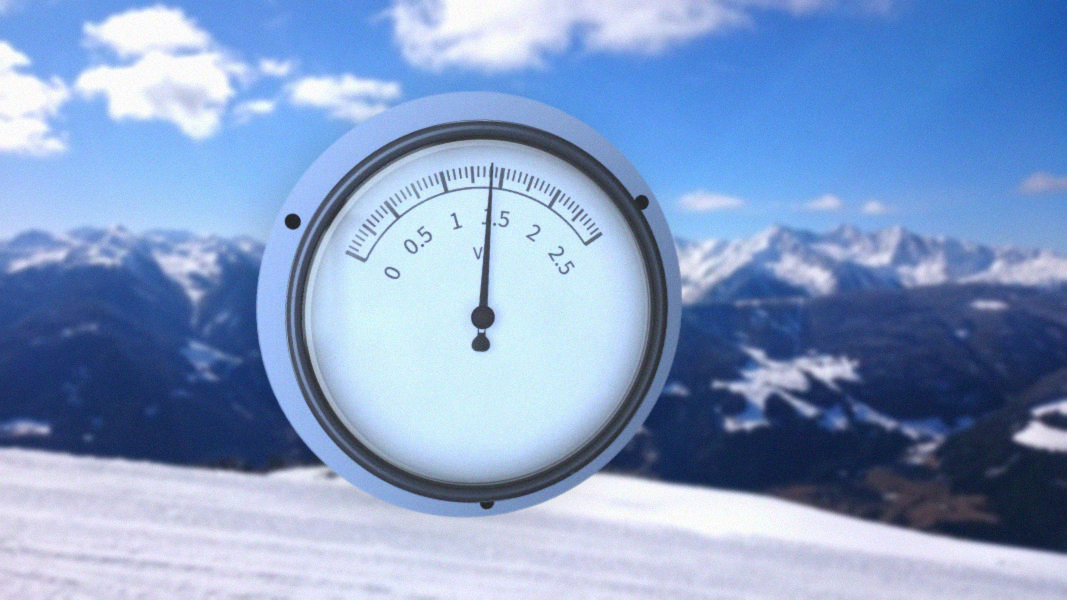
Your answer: 1.4V
